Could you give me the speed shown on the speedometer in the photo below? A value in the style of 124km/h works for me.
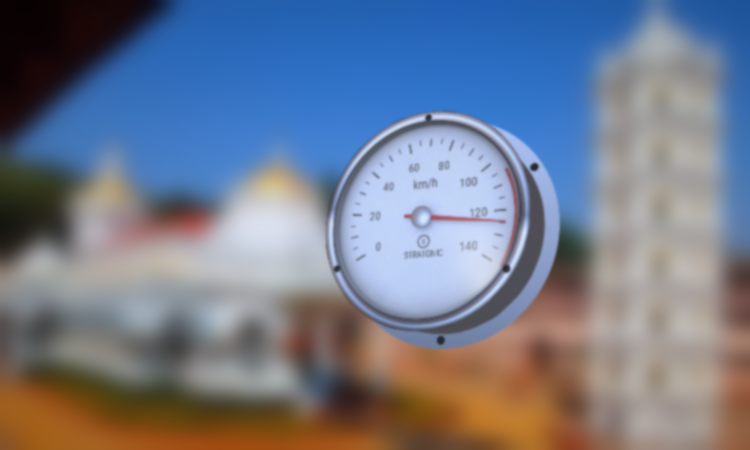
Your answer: 125km/h
